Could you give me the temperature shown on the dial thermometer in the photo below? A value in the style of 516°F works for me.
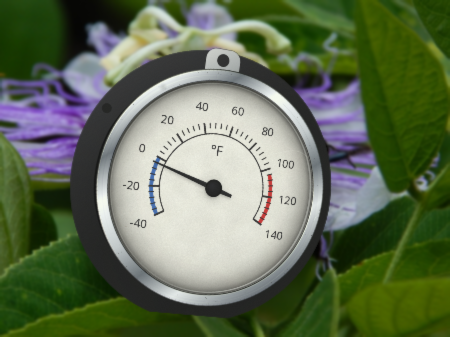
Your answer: -4°F
